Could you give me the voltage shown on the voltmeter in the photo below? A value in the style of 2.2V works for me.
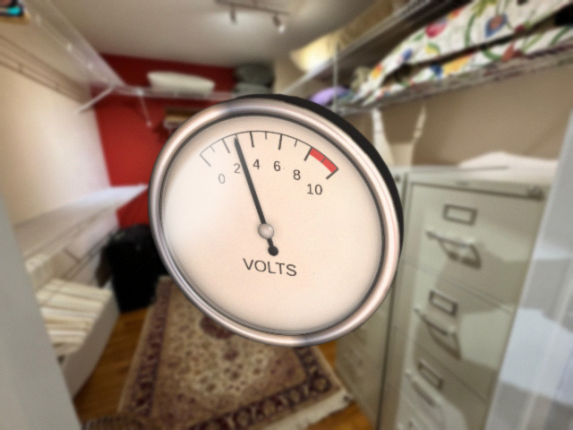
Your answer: 3V
